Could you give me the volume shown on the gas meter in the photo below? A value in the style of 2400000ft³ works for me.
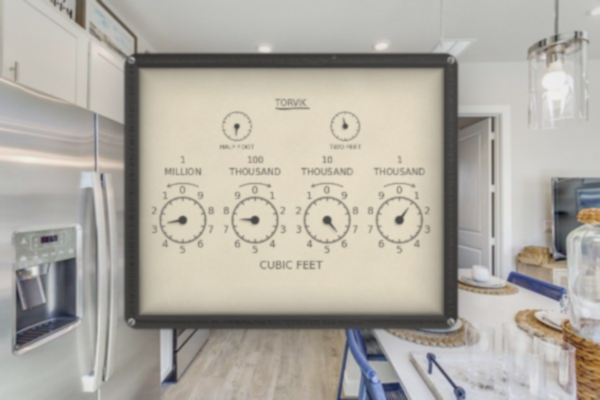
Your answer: 276100ft³
